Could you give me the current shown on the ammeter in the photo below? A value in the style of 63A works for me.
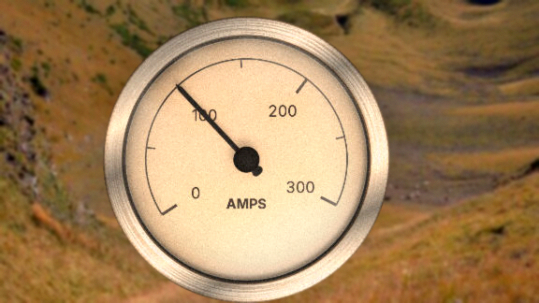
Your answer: 100A
